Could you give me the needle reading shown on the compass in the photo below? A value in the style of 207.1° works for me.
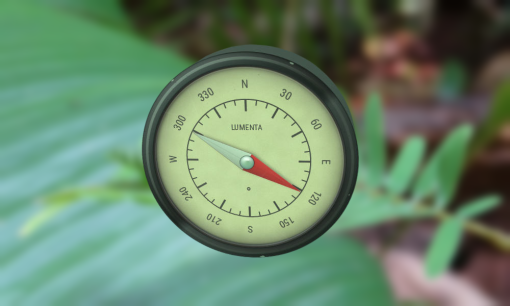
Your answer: 120°
